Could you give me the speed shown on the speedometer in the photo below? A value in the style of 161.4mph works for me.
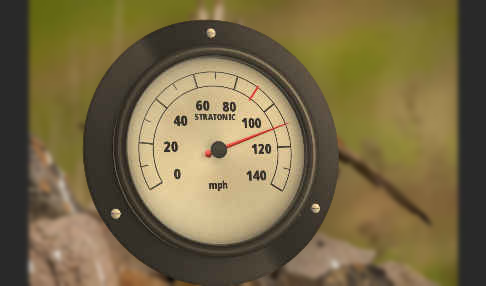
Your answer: 110mph
